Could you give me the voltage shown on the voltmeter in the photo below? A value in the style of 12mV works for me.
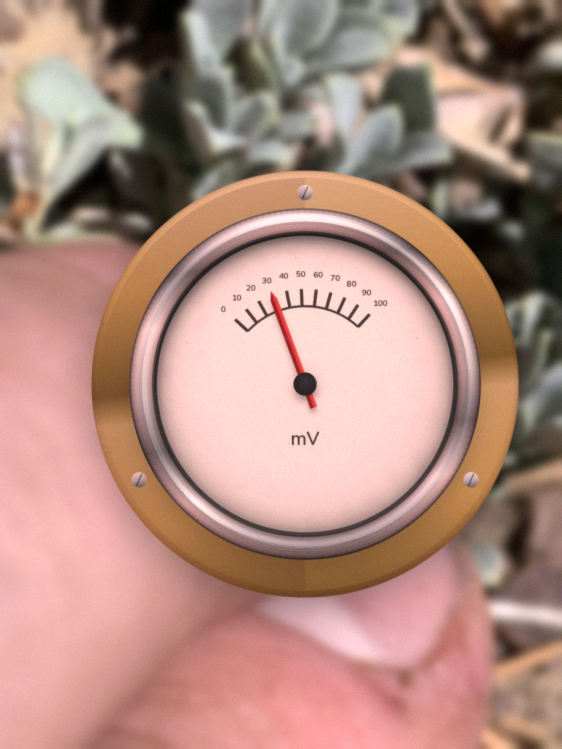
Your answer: 30mV
